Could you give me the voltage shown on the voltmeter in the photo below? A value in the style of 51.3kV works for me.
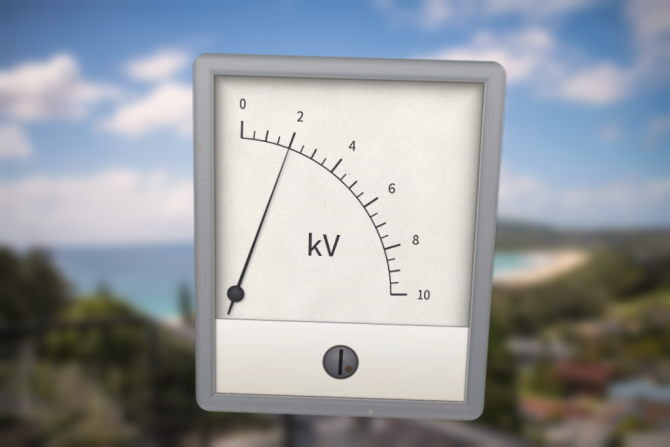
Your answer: 2kV
